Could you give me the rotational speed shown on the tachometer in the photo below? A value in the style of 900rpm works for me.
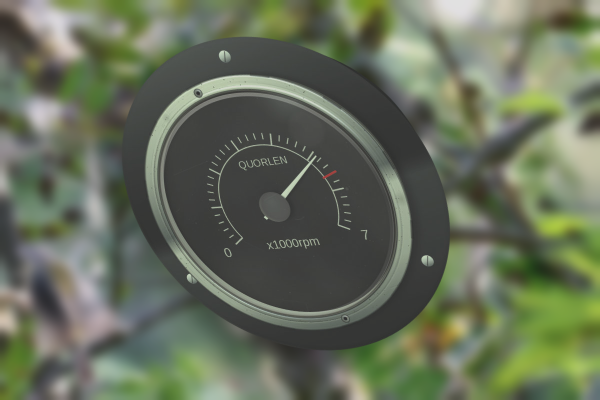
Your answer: 5100rpm
